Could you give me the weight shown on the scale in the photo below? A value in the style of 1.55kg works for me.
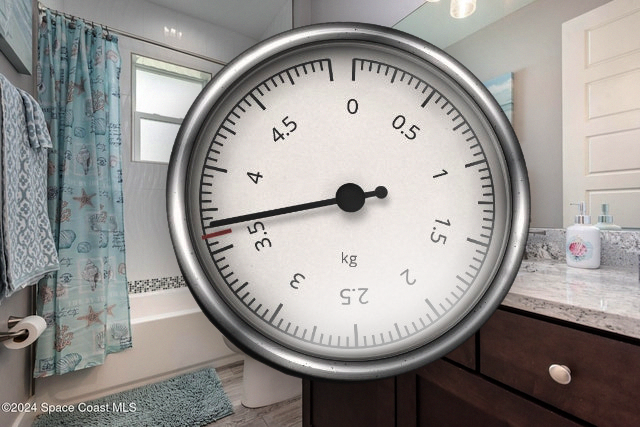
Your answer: 3.65kg
